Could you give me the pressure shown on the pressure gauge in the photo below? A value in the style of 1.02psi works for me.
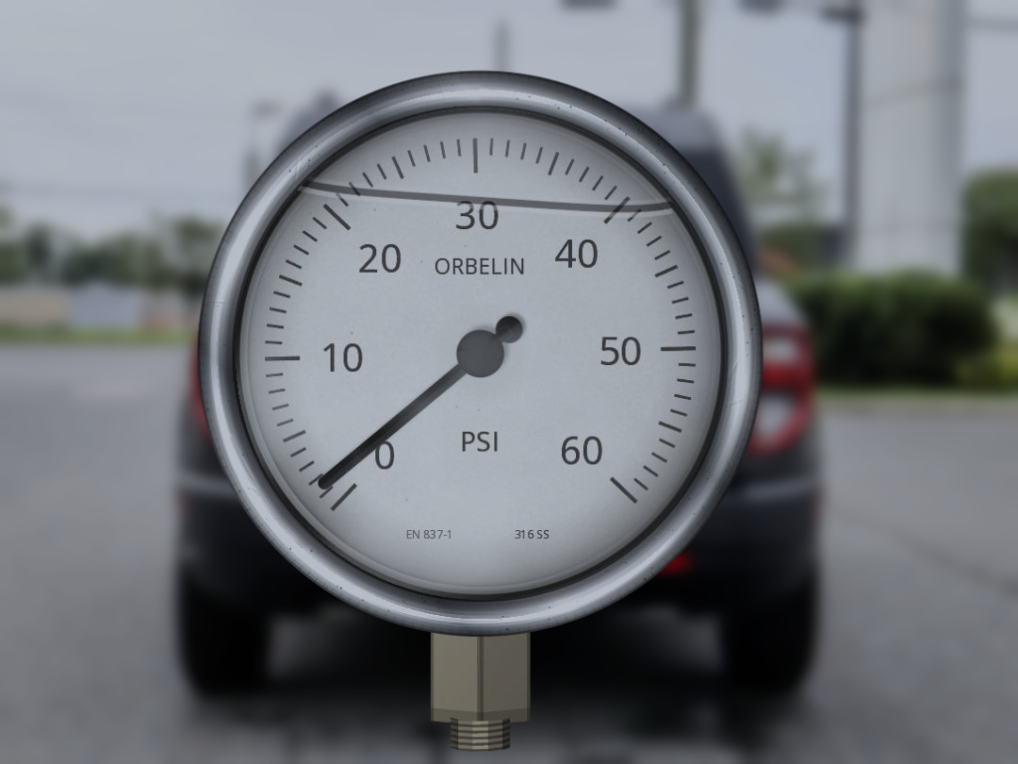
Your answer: 1.5psi
